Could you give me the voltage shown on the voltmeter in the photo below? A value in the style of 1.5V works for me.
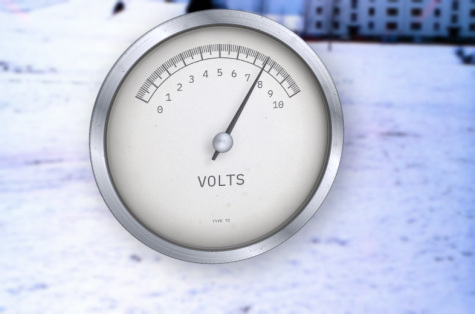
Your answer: 7.5V
